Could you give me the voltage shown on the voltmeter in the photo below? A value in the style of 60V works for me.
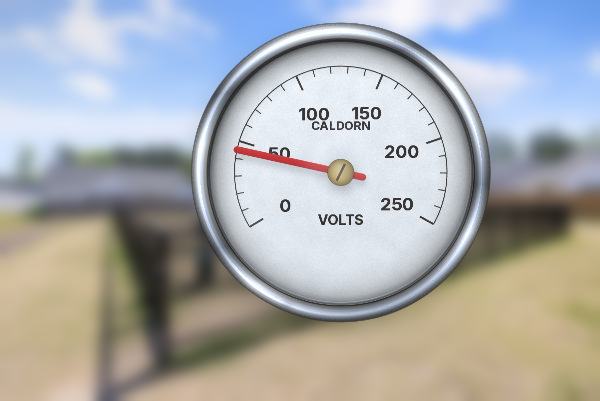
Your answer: 45V
